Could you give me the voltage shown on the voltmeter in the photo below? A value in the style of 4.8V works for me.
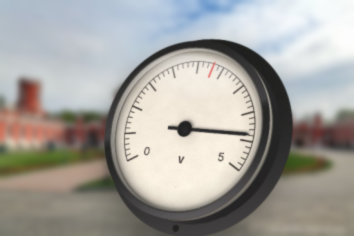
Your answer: 4.4V
